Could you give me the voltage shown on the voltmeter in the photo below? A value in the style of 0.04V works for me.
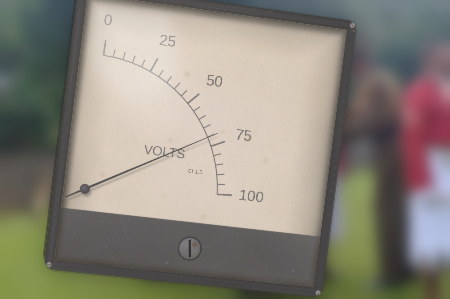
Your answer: 70V
